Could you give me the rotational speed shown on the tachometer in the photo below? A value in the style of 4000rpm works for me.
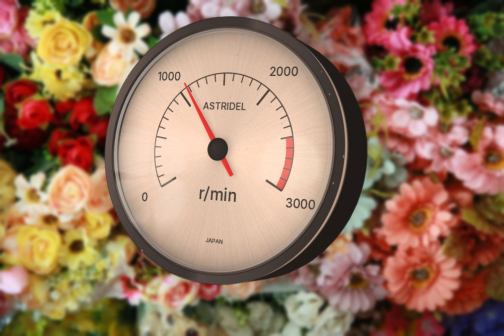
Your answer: 1100rpm
